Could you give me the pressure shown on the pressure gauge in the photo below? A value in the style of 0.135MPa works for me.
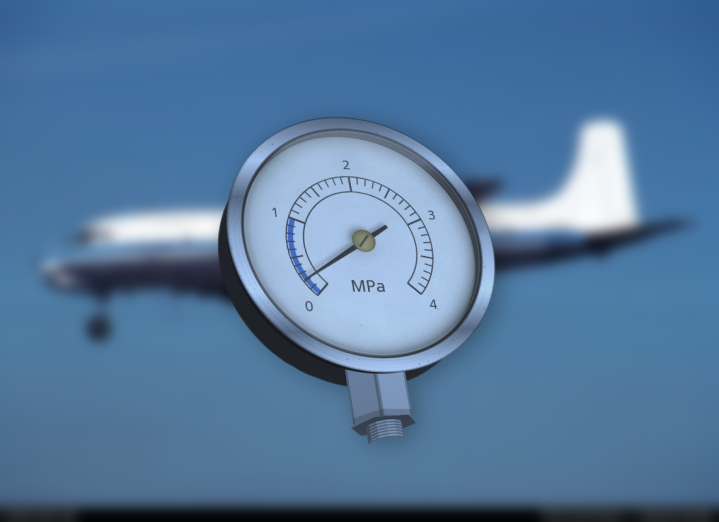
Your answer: 0.2MPa
